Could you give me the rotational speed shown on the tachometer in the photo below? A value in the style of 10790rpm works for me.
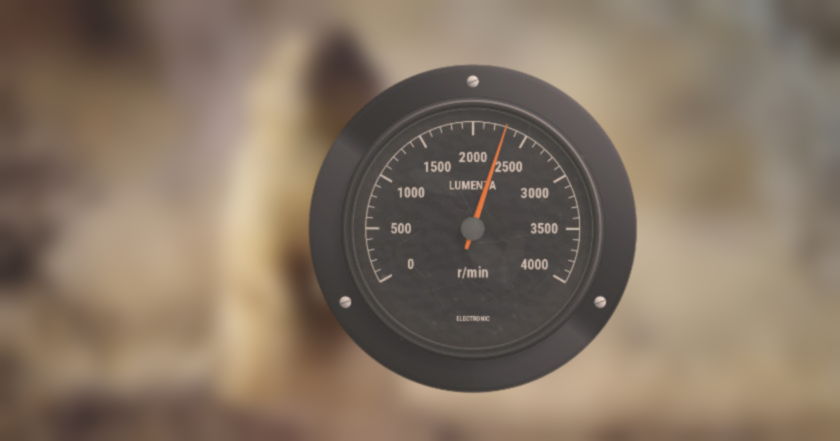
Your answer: 2300rpm
